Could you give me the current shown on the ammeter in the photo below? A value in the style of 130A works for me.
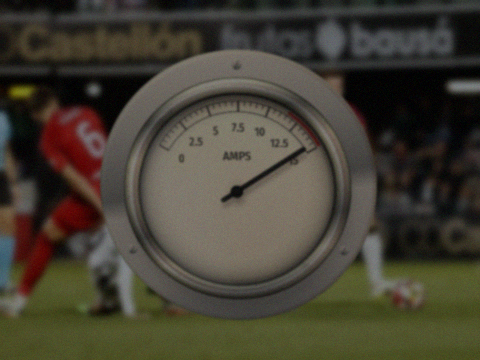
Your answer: 14.5A
